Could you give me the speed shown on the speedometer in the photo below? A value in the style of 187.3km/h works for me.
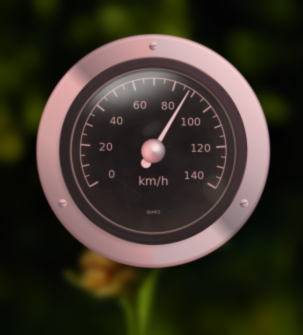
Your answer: 87.5km/h
